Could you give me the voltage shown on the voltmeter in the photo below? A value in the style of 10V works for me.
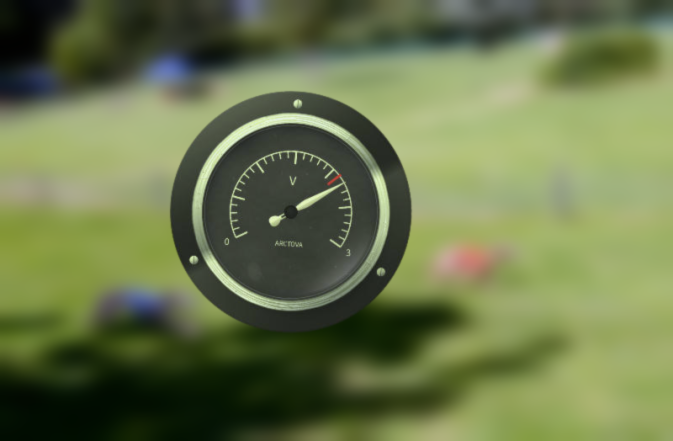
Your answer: 2.2V
